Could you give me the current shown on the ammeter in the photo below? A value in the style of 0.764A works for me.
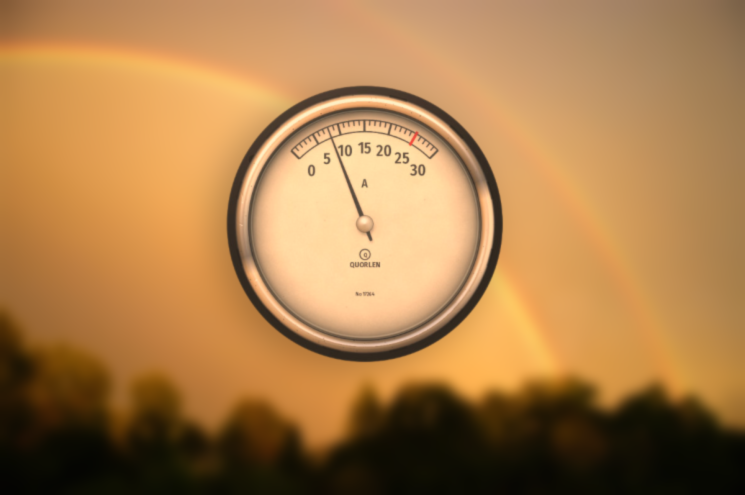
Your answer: 8A
